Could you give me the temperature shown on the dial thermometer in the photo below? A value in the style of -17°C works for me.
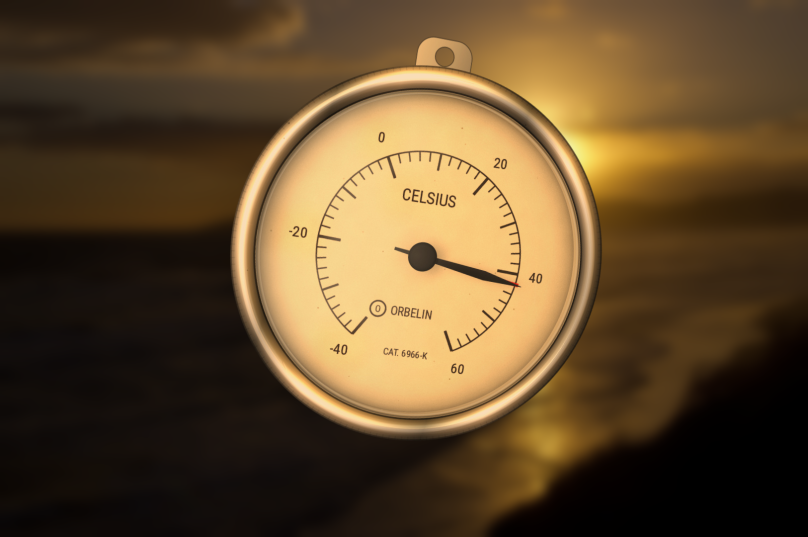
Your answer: 42°C
